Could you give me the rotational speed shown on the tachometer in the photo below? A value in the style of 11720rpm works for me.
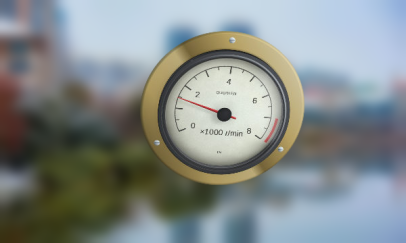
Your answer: 1500rpm
